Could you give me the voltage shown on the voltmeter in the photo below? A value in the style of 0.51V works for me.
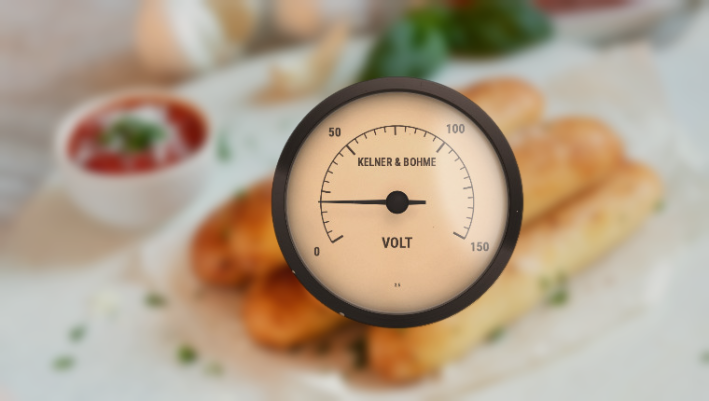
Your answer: 20V
